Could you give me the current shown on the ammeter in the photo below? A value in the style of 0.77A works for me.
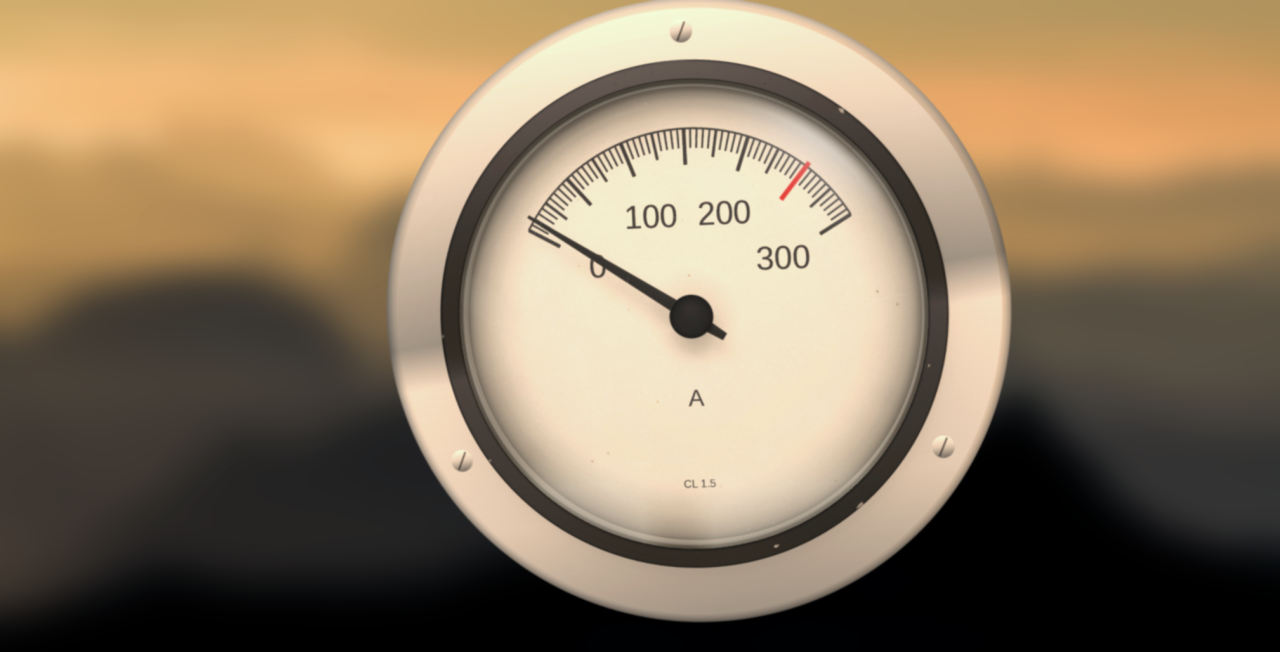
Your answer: 10A
